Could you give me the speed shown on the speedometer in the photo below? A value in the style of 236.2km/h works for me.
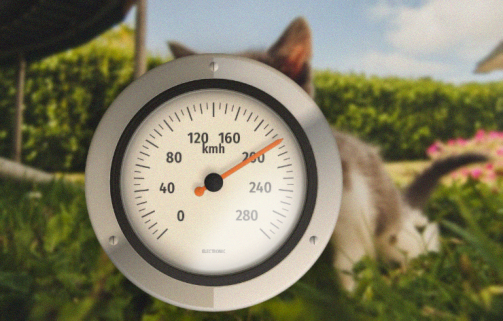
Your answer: 200km/h
